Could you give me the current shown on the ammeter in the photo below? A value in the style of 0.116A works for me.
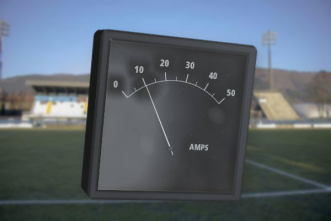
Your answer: 10A
